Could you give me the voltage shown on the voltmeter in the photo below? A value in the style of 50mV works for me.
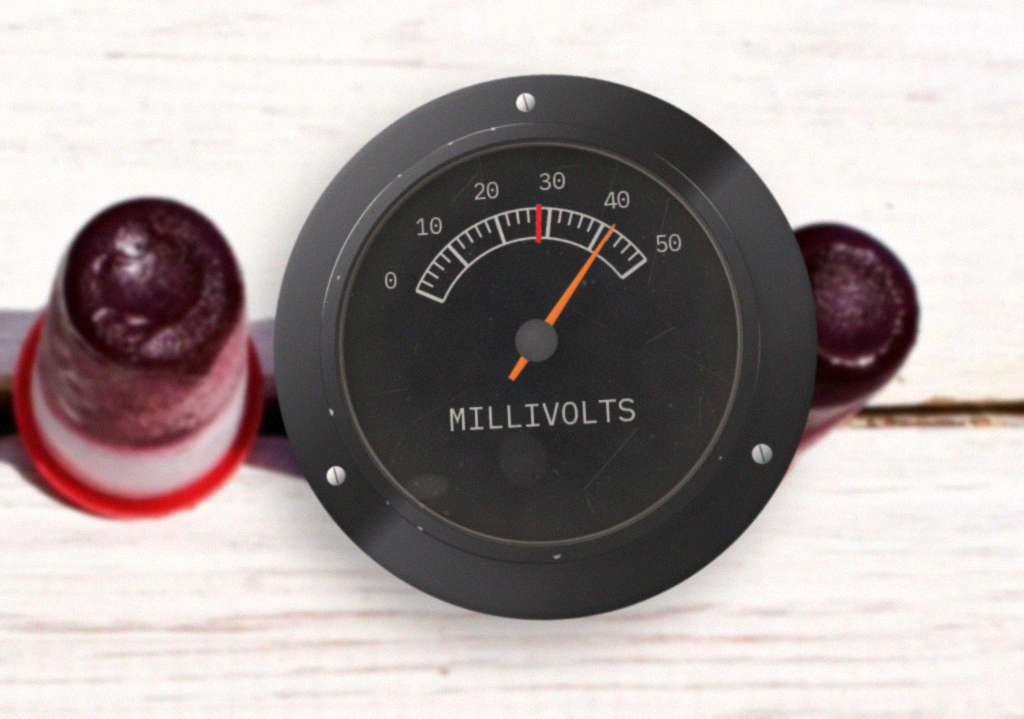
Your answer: 42mV
